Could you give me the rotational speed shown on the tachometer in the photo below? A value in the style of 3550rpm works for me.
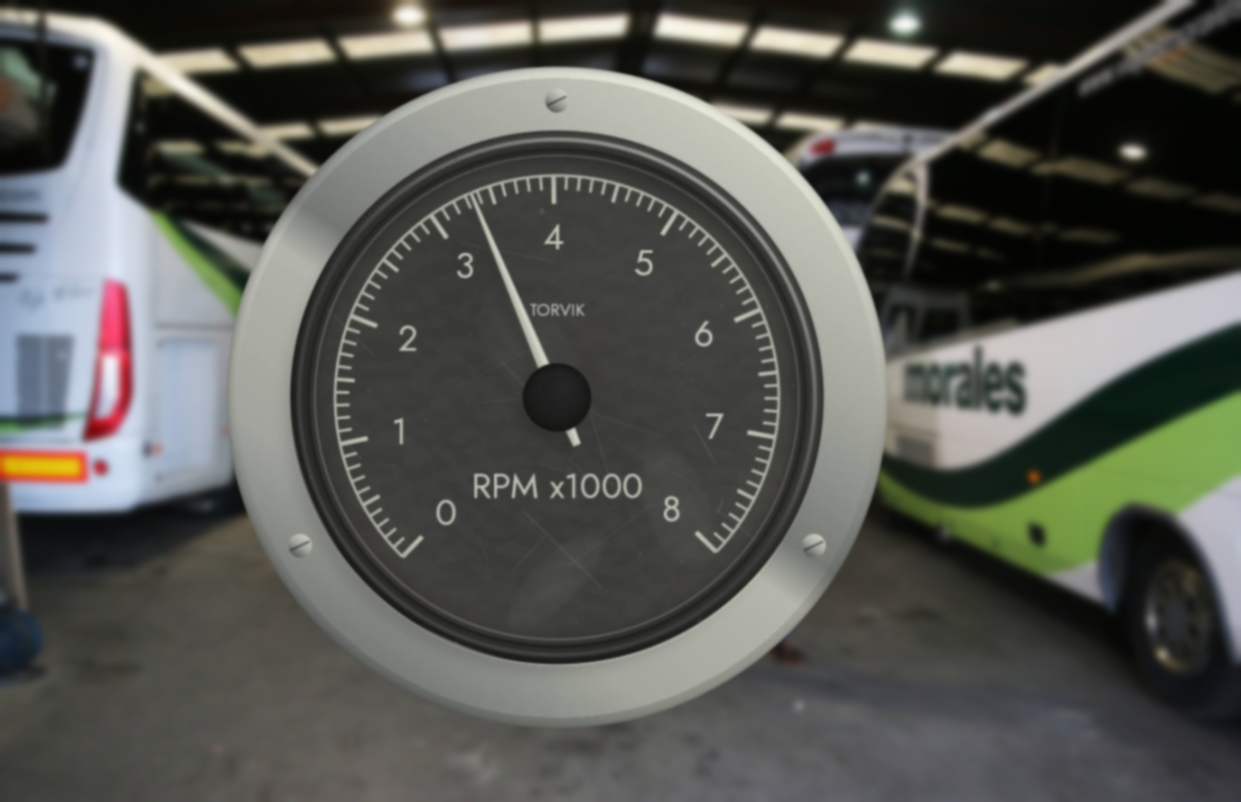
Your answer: 3350rpm
